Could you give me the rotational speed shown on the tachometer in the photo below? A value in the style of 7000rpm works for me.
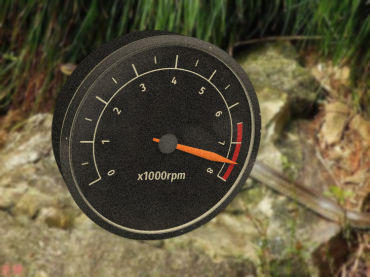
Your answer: 7500rpm
